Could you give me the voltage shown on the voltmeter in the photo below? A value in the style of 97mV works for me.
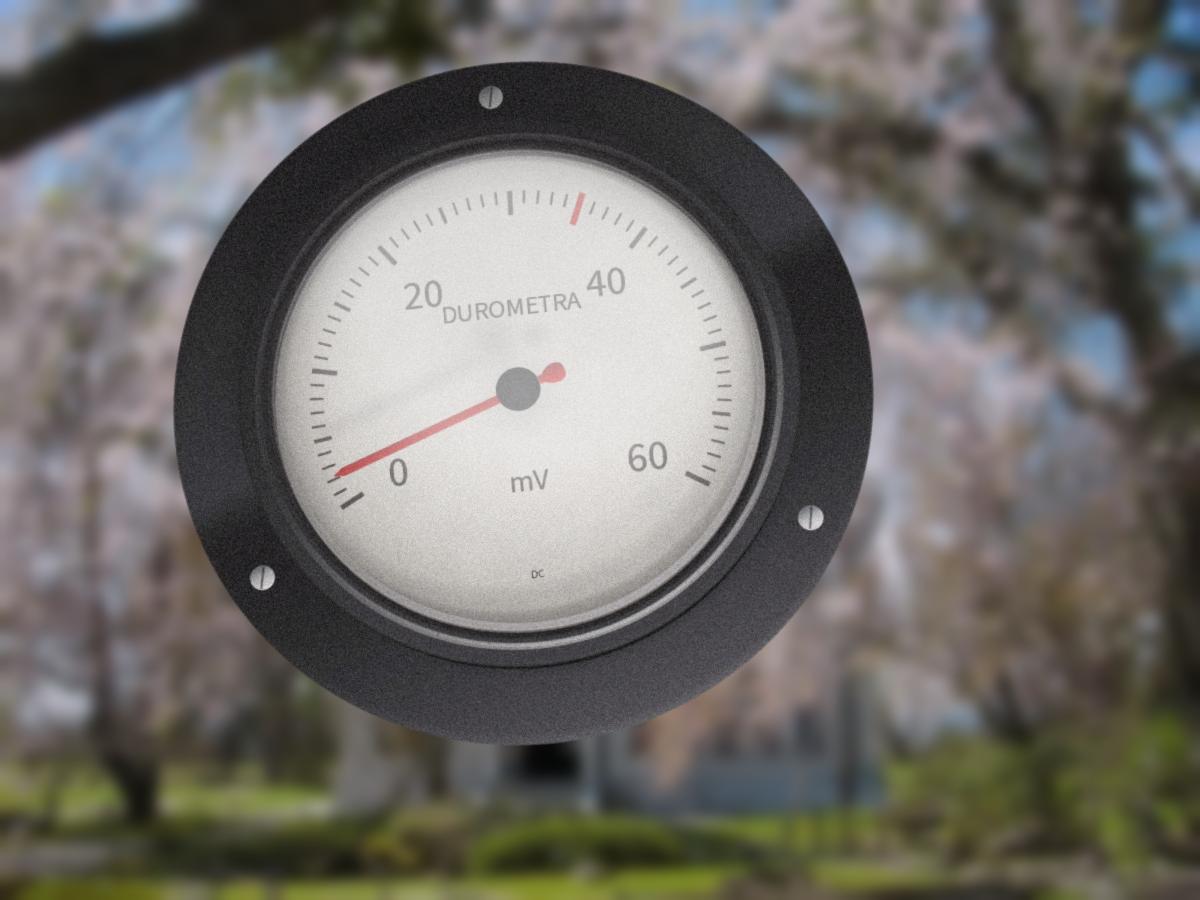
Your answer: 2mV
